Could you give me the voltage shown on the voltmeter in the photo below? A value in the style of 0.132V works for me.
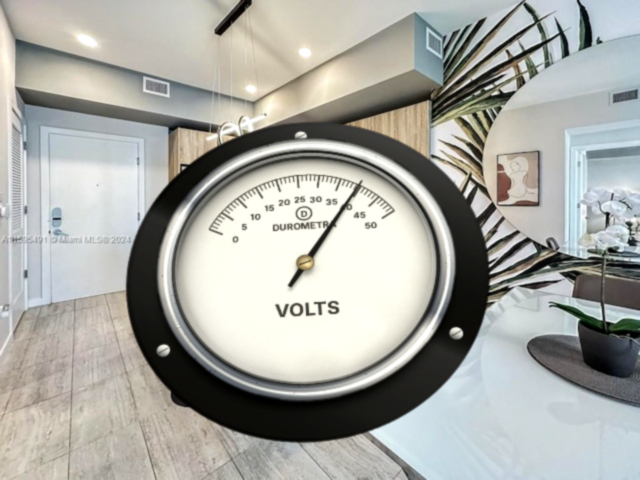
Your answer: 40V
